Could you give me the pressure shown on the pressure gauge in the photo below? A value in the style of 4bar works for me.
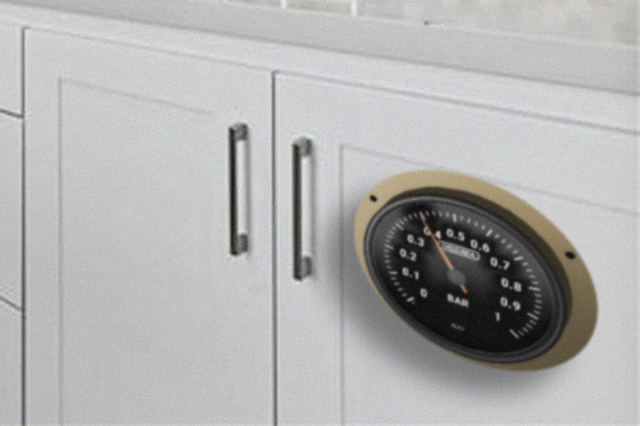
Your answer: 0.4bar
